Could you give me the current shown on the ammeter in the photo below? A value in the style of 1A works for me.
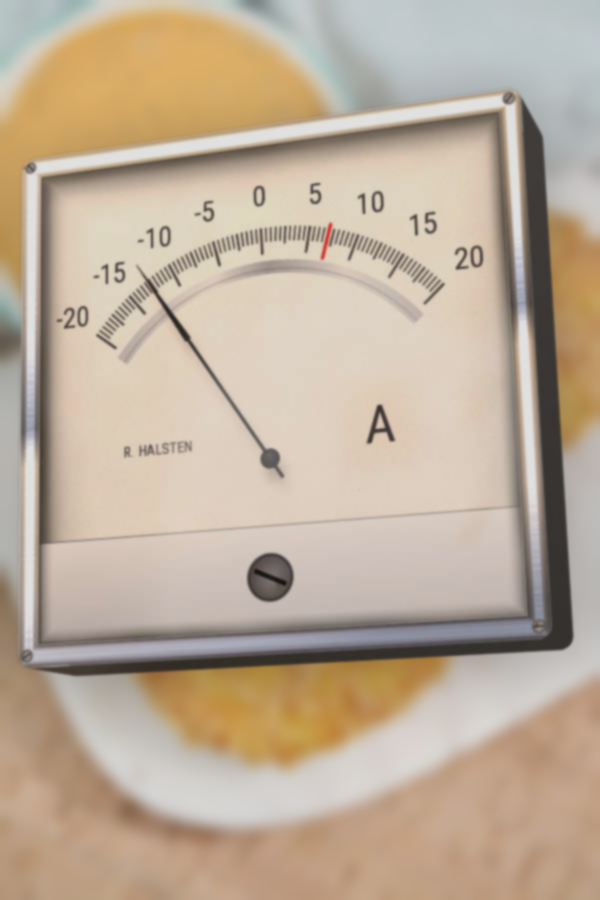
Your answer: -12.5A
